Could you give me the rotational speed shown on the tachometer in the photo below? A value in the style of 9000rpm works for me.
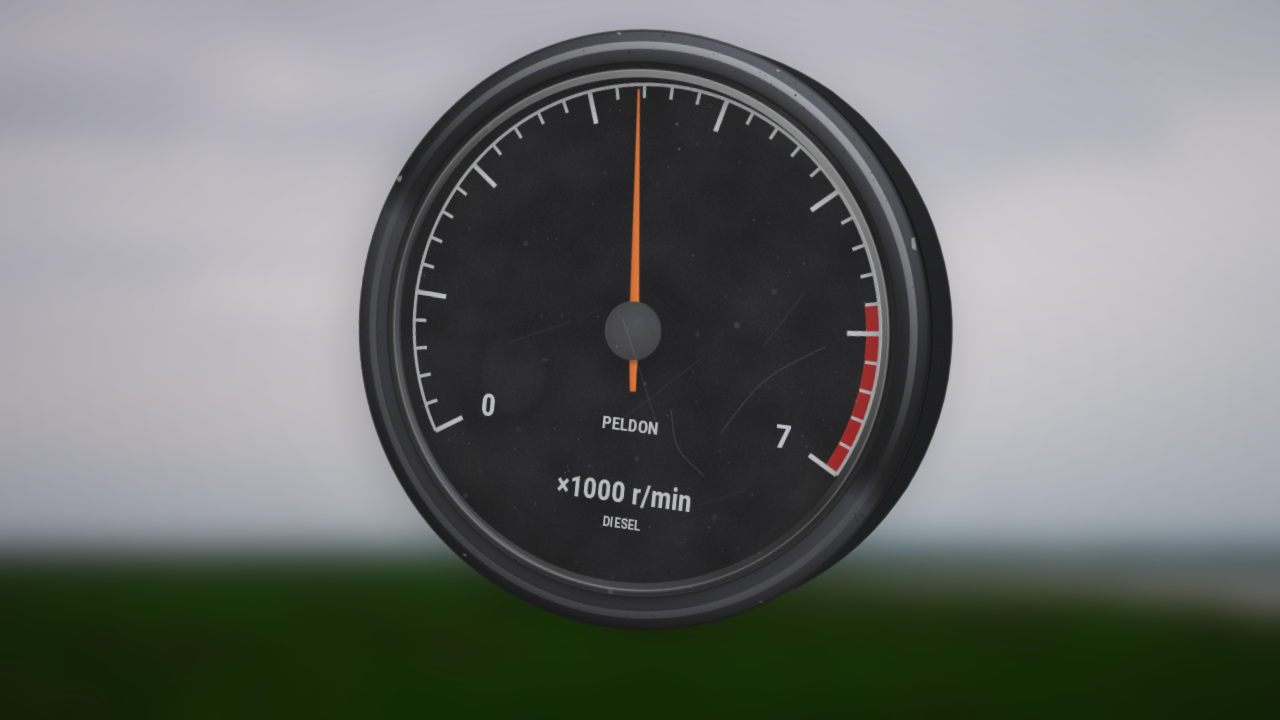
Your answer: 3400rpm
